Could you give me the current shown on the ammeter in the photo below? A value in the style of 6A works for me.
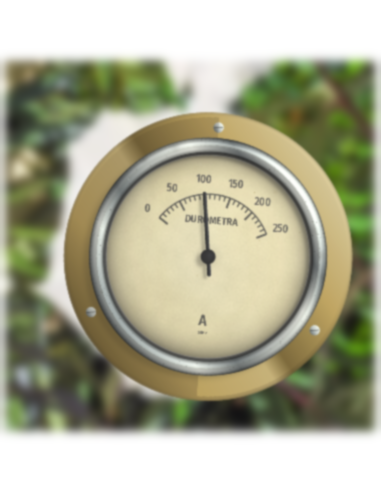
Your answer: 100A
